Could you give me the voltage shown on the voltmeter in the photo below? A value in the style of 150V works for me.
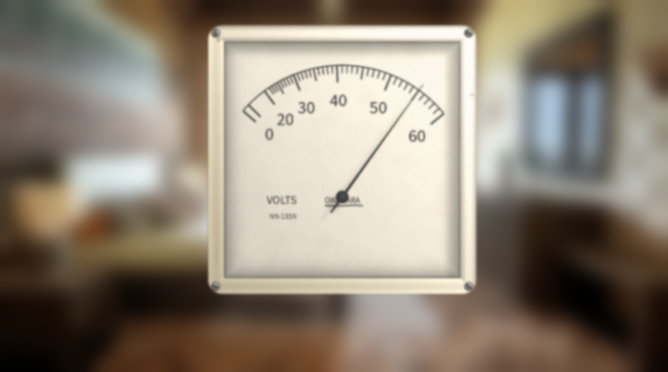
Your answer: 55V
